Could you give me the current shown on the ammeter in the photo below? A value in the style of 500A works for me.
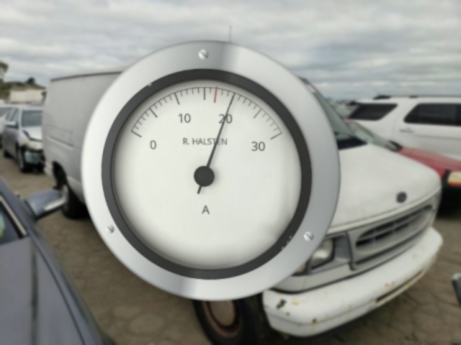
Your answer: 20A
